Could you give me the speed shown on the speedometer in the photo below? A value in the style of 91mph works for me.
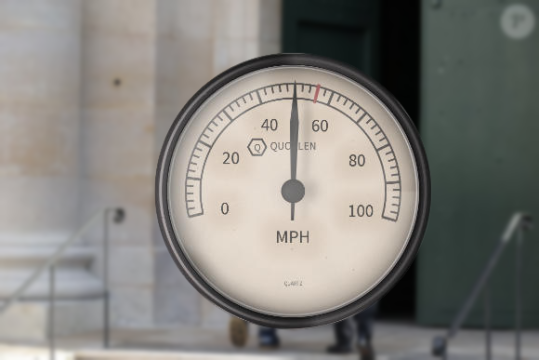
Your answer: 50mph
